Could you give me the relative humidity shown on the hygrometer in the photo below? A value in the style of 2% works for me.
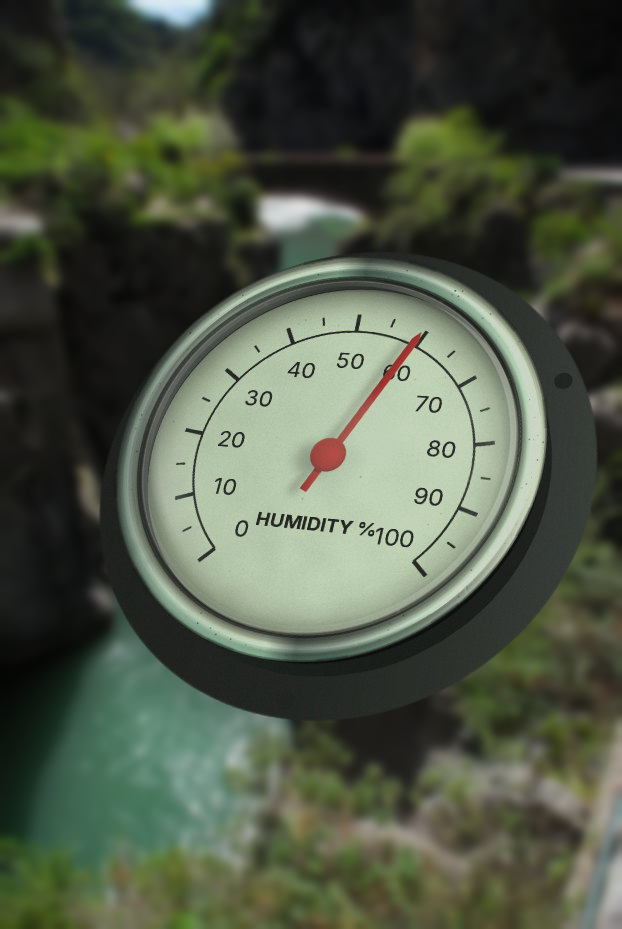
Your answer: 60%
